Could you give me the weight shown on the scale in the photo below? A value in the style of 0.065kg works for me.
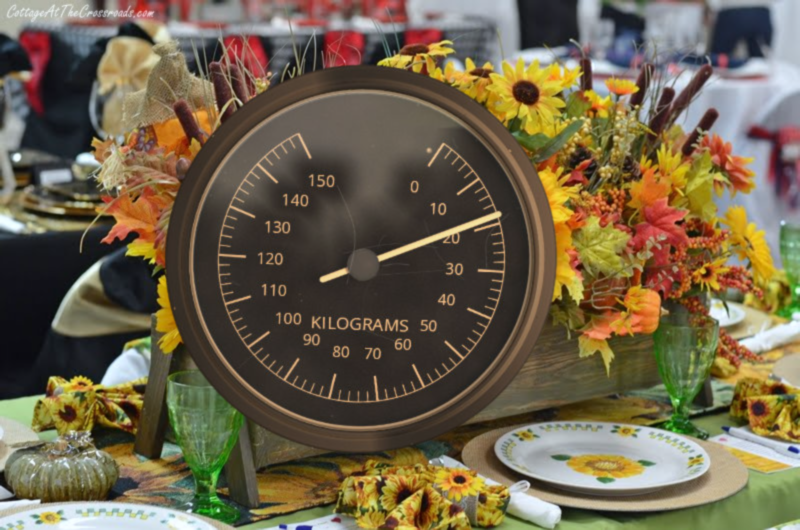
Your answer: 18kg
